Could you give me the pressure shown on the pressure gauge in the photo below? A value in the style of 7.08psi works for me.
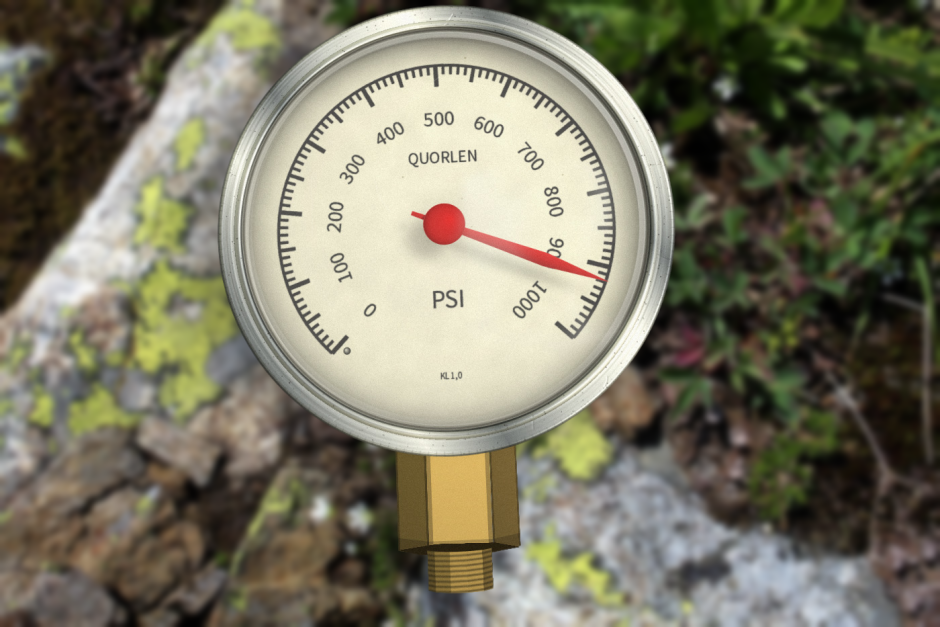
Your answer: 920psi
